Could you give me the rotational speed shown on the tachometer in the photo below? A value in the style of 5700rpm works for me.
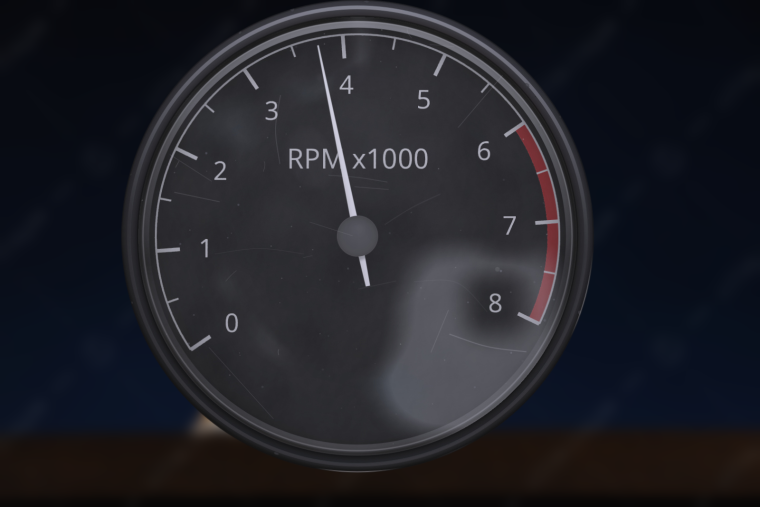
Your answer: 3750rpm
